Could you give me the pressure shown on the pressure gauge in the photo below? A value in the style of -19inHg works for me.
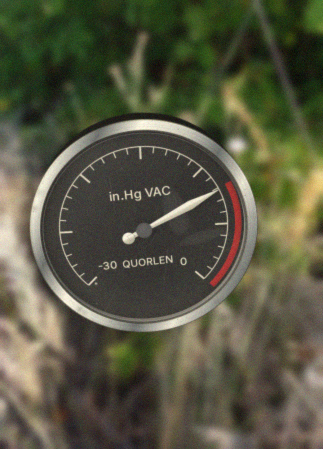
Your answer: -8inHg
